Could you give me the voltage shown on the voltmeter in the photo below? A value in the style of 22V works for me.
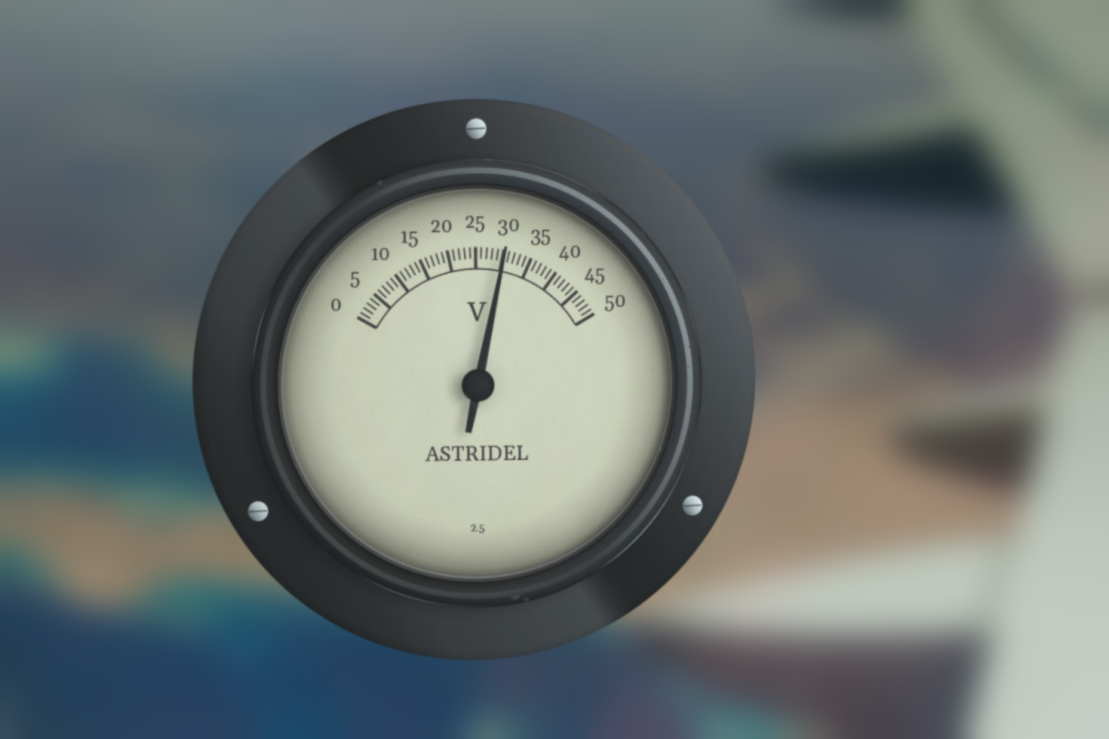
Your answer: 30V
